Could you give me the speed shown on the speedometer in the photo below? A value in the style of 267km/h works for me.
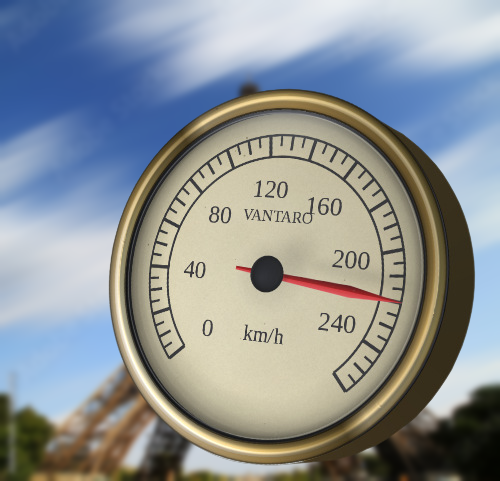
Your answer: 220km/h
